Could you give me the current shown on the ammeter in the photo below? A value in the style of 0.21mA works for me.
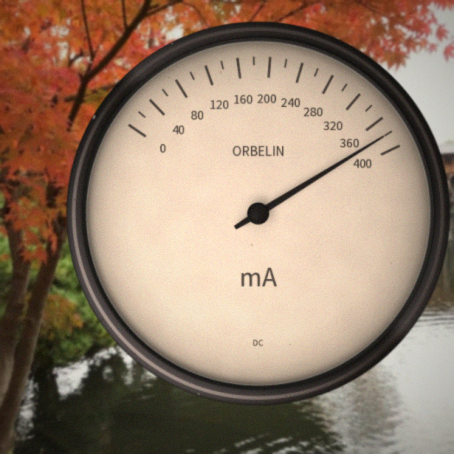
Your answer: 380mA
